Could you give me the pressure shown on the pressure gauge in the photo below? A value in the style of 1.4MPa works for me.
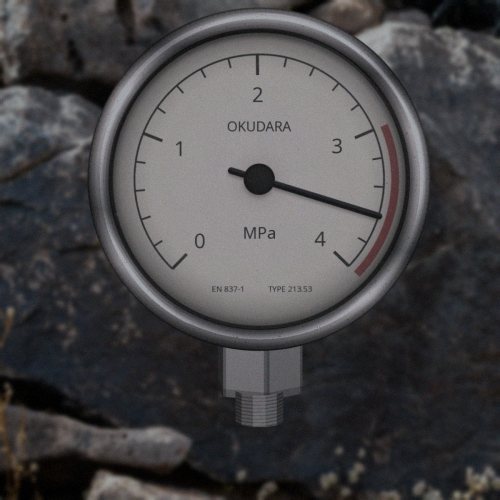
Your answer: 3.6MPa
